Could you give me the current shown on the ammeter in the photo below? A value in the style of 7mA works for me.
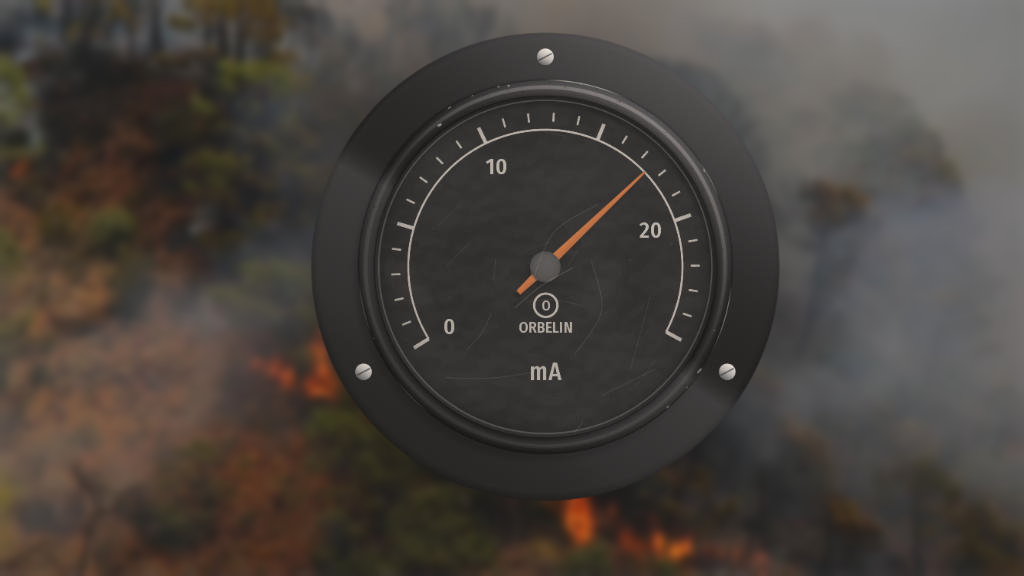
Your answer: 17.5mA
